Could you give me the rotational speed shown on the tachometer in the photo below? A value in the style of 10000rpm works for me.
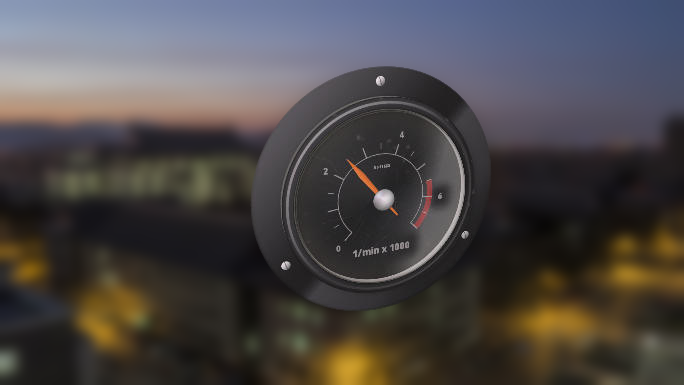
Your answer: 2500rpm
